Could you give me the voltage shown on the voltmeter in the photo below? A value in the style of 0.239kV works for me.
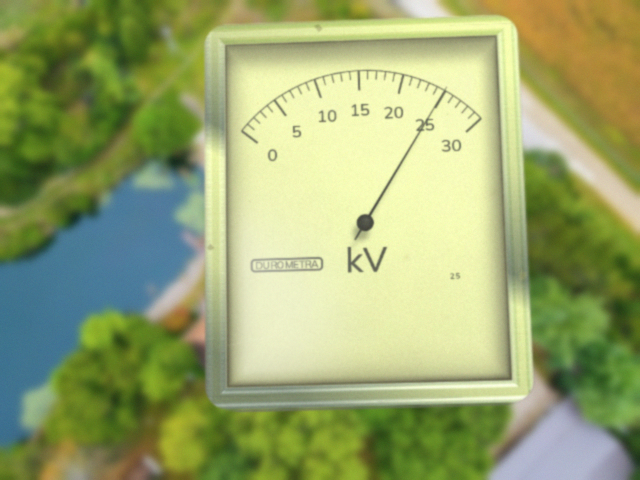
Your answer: 25kV
